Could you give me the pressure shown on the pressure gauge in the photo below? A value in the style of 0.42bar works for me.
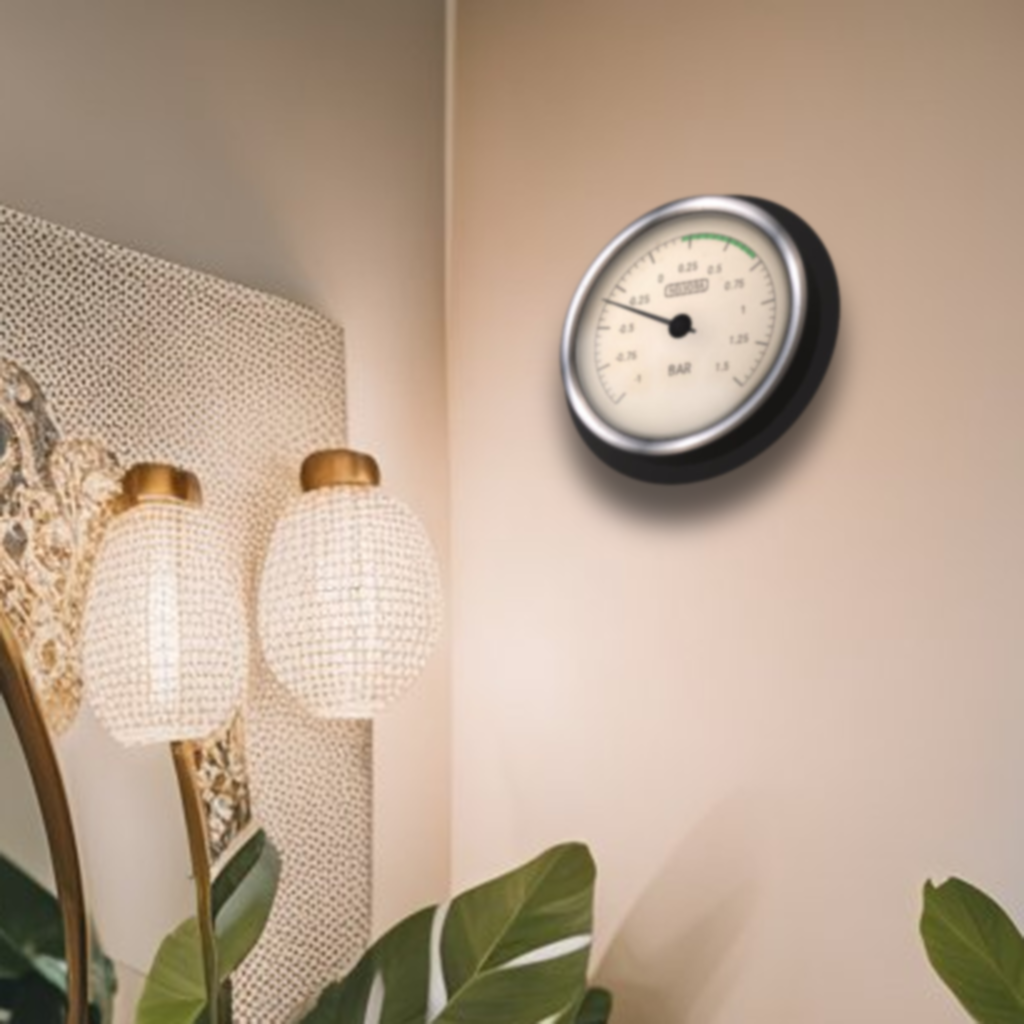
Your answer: -0.35bar
